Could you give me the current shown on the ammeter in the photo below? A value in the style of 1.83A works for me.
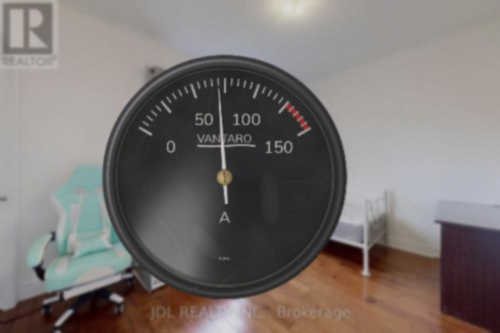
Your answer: 70A
